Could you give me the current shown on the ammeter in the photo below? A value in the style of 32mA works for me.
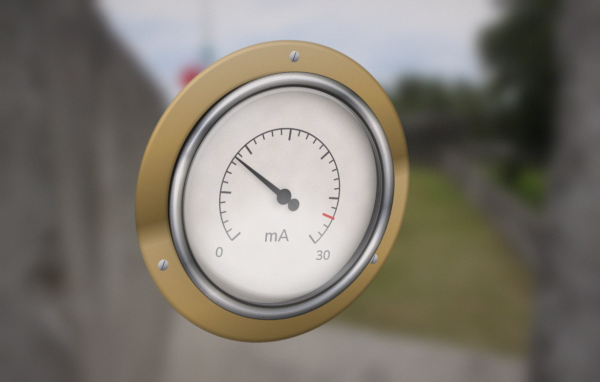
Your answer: 8.5mA
